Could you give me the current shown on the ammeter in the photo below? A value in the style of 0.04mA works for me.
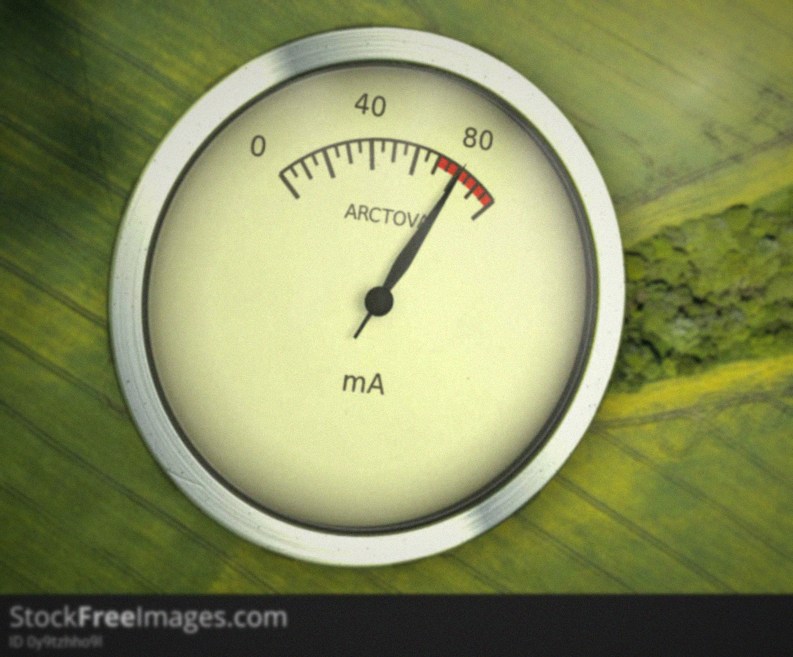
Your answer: 80mA
